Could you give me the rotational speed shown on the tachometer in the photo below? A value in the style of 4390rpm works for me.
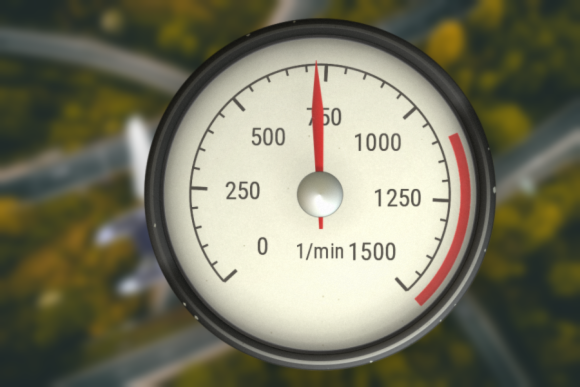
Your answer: 725rpm
